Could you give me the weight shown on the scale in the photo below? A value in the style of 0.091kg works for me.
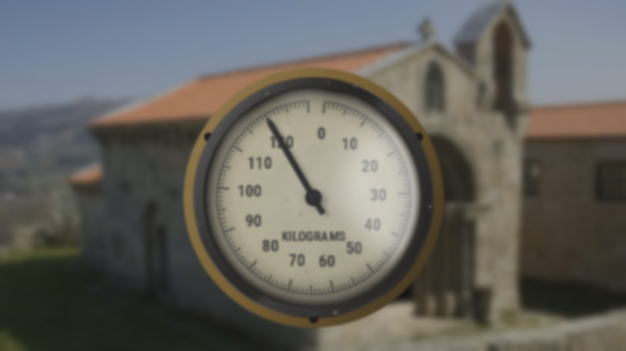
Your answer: 120kg
